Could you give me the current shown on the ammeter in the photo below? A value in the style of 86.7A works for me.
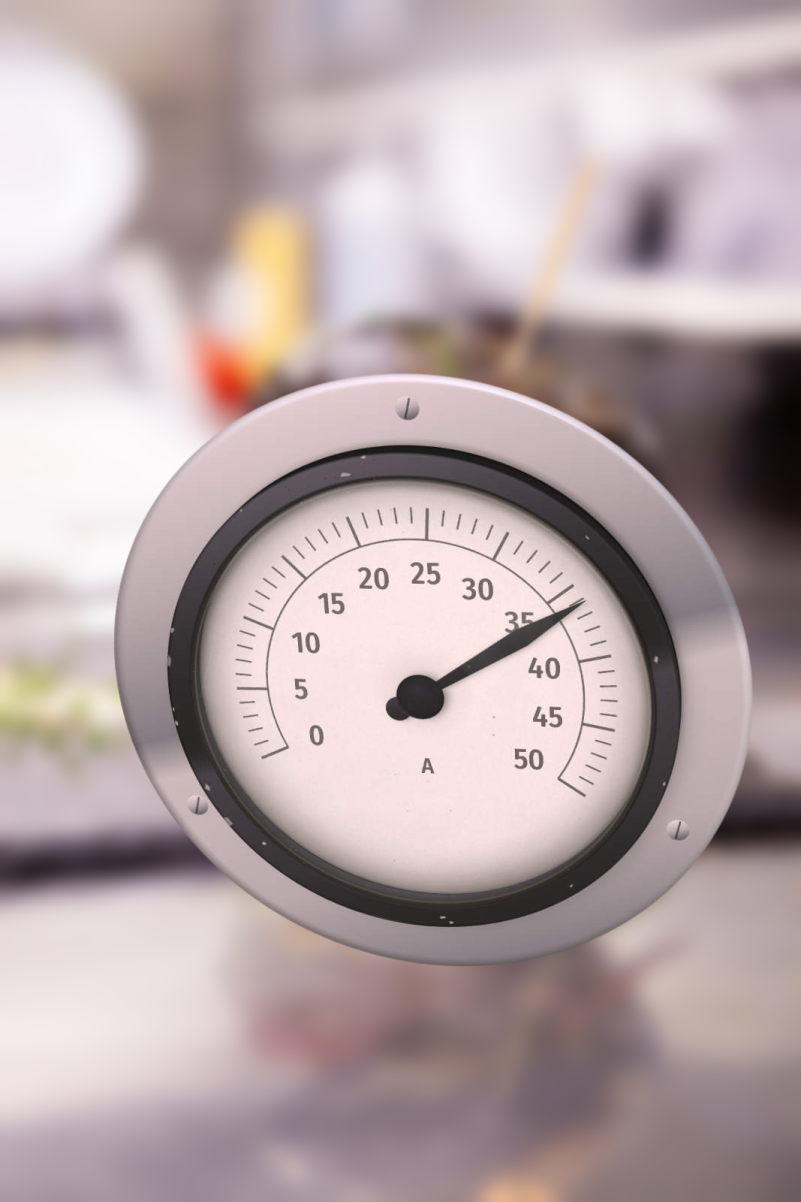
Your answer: 36A
